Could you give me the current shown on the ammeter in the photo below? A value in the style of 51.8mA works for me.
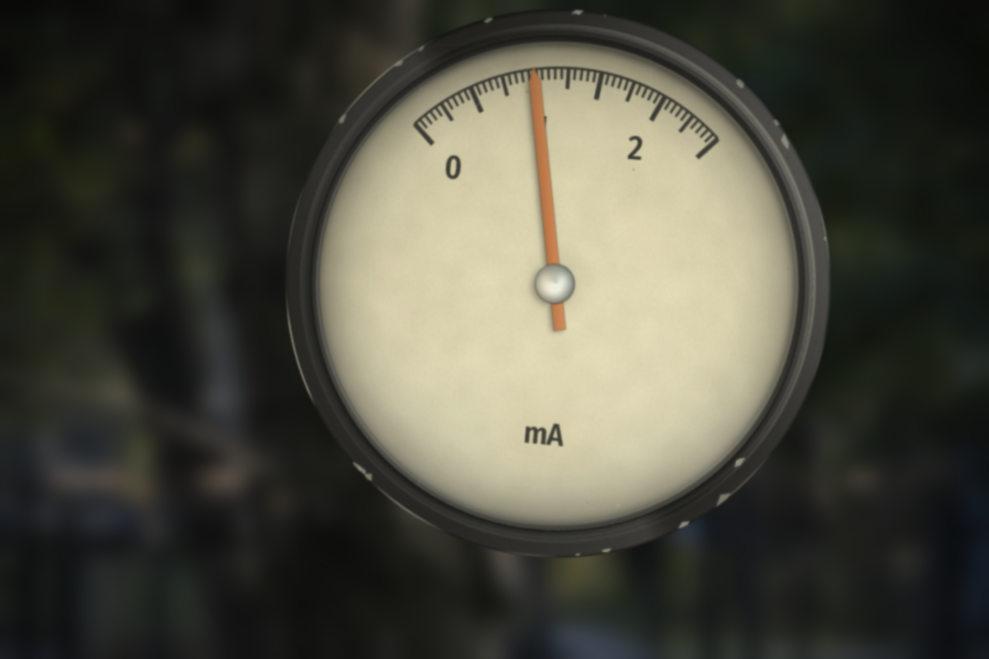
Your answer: 1mA
